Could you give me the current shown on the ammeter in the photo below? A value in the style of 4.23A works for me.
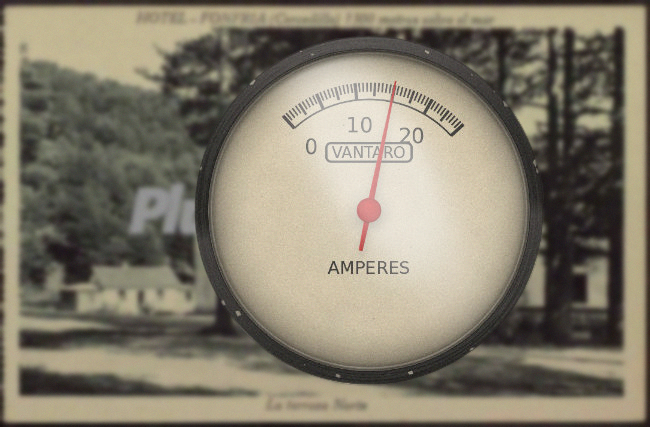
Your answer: 15A
